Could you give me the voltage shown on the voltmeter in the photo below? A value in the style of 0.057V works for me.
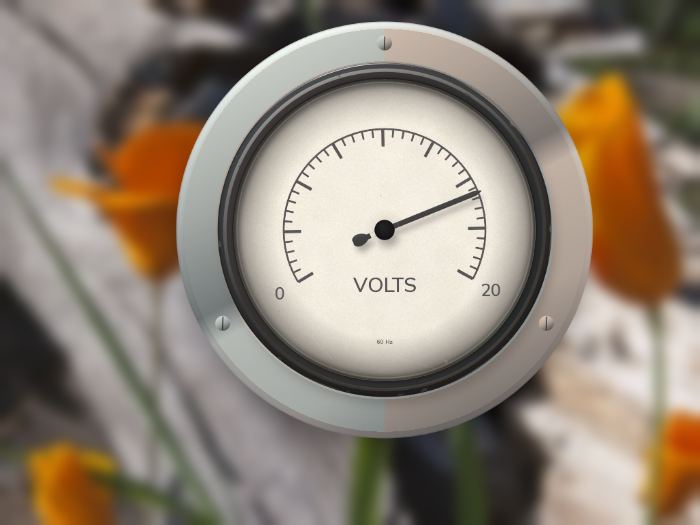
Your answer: 15.75V
